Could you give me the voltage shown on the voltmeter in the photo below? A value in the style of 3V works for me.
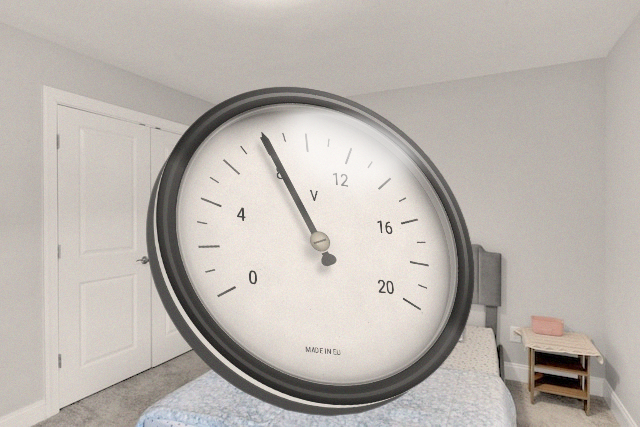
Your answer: 8V
